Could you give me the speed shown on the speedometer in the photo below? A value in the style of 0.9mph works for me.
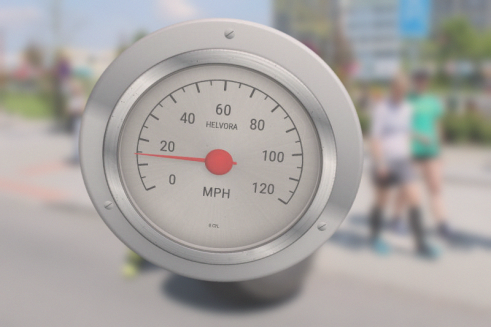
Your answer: 15mph
